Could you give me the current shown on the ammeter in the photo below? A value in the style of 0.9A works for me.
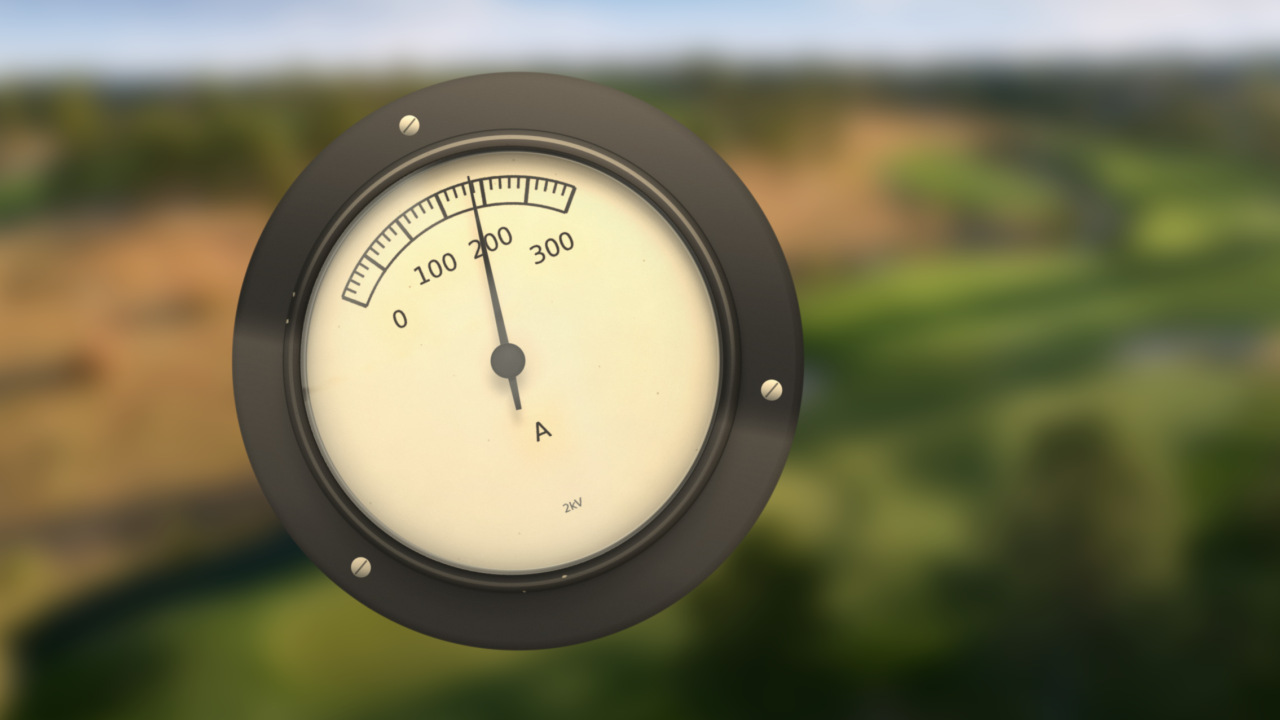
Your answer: 190A
